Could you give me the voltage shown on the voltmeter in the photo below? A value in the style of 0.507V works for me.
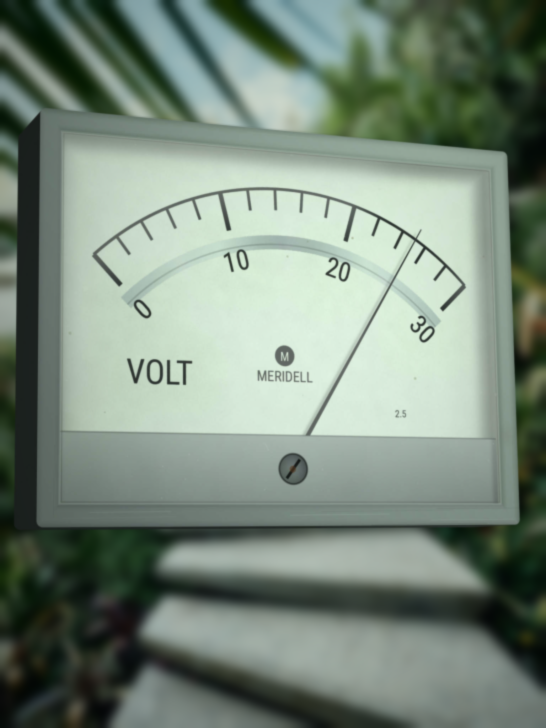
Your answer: 25V
